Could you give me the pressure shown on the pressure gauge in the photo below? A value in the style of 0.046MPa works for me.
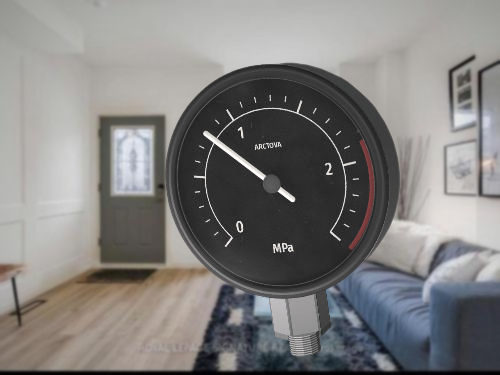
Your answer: 0.8MPa
